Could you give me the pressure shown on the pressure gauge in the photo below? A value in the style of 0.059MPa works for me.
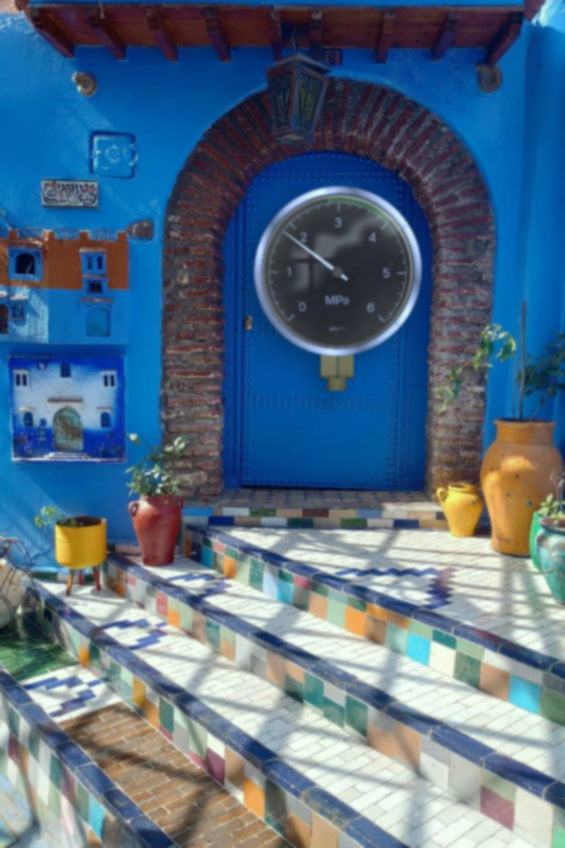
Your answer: 1.8MPa
